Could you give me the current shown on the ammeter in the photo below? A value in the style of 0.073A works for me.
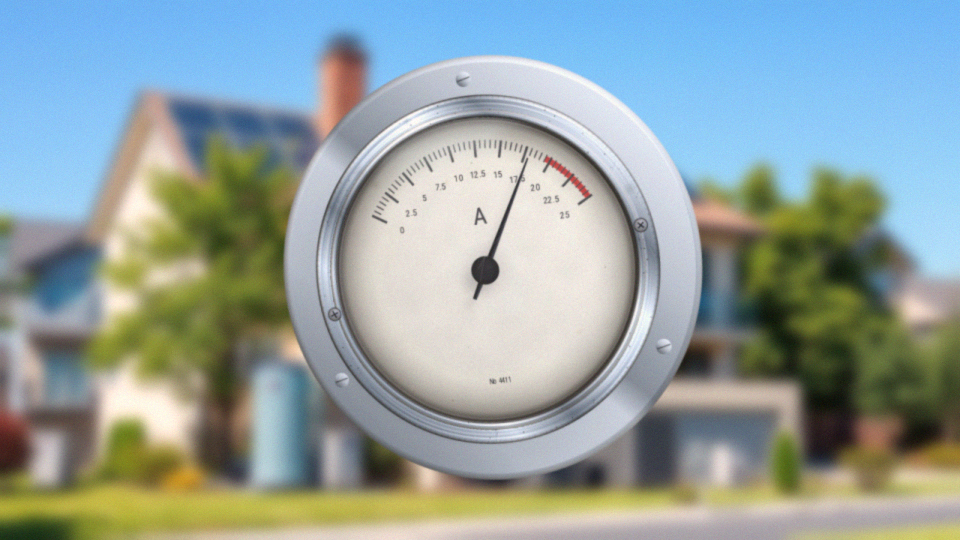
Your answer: 18A
